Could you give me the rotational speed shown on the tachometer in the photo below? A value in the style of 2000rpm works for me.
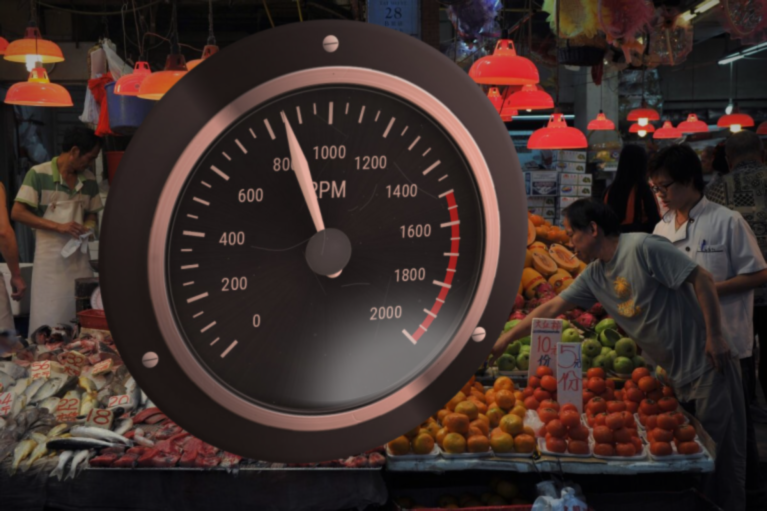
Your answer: 850rpm
